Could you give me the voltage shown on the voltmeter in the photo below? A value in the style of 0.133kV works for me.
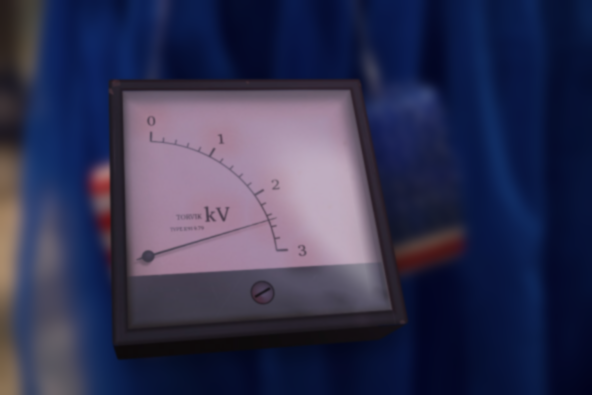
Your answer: 2.5kV
